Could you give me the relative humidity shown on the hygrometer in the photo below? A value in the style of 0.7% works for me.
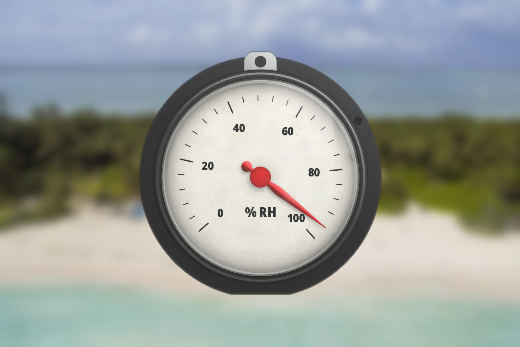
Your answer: 96%
